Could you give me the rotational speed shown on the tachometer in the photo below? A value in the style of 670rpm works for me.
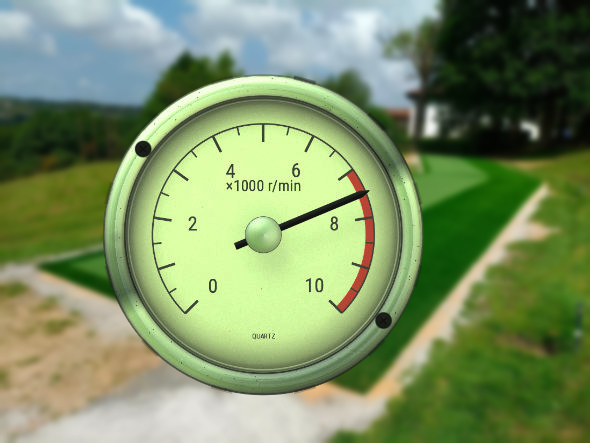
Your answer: 7500rpm
